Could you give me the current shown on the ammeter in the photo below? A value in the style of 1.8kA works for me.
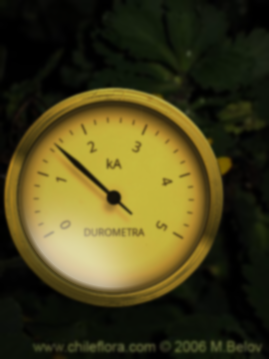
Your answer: 1.5kA
